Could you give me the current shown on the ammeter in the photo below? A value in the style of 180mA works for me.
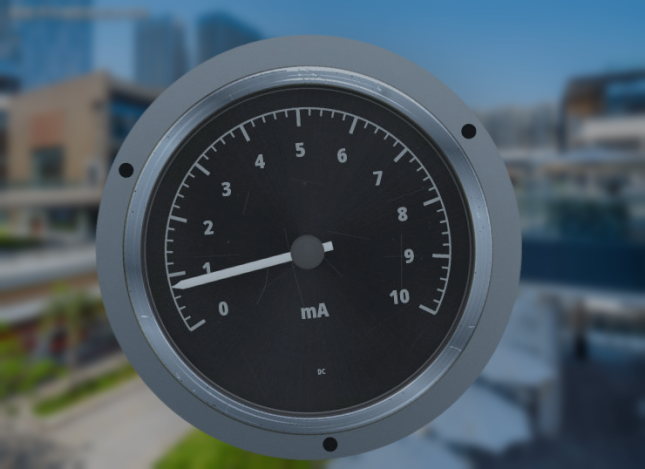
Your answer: 0.8mA
